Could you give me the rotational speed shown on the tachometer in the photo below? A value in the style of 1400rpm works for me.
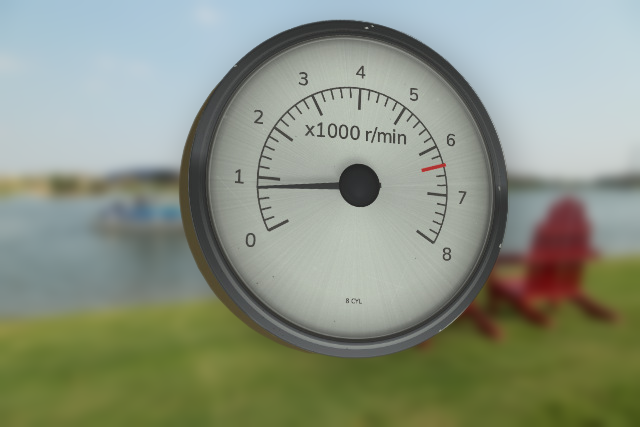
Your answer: 800rpm
